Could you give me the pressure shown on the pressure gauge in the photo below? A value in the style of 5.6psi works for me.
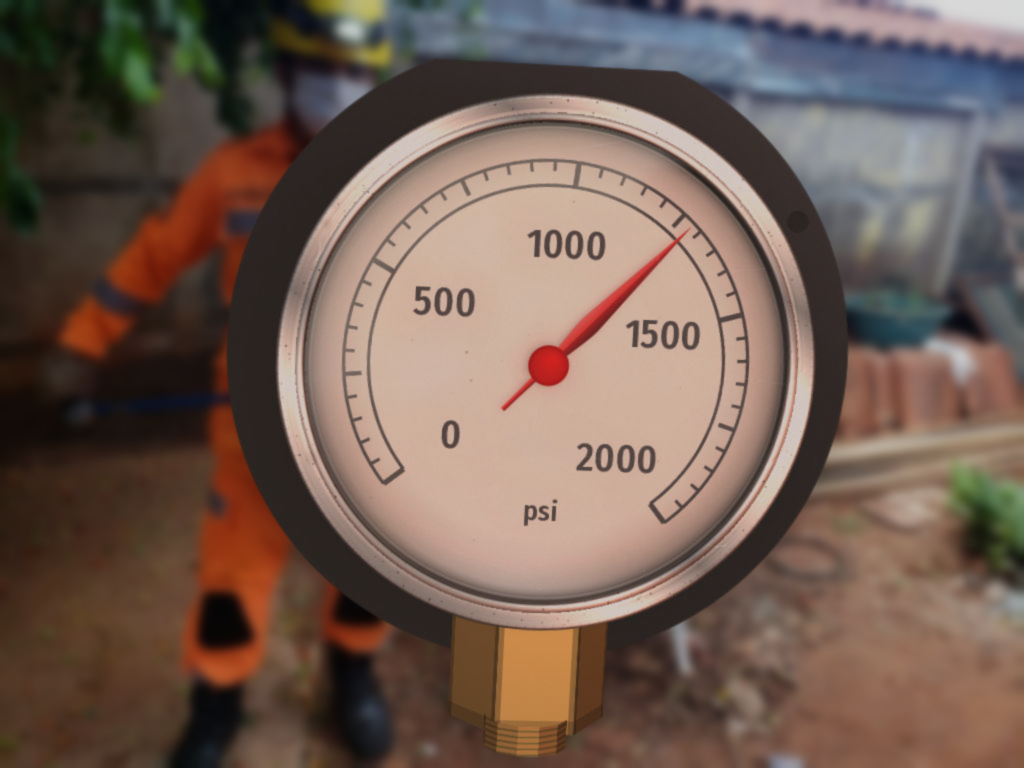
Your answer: 1275psi
